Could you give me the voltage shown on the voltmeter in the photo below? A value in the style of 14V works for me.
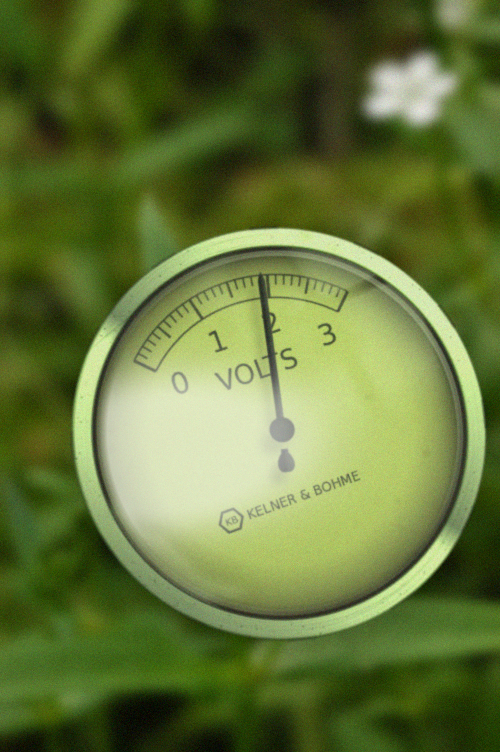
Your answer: 1.9V
